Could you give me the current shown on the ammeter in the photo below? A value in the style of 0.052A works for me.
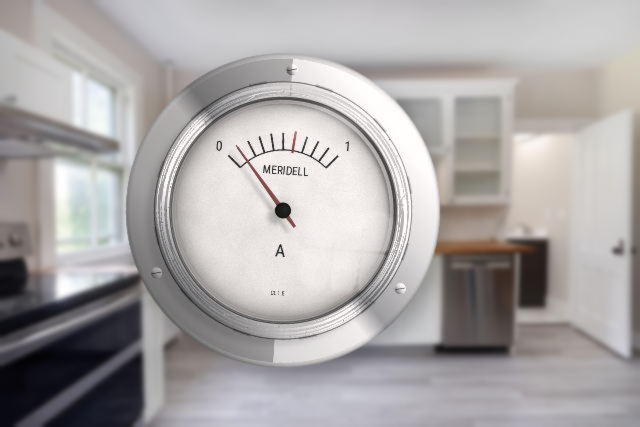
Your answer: 0.1A
